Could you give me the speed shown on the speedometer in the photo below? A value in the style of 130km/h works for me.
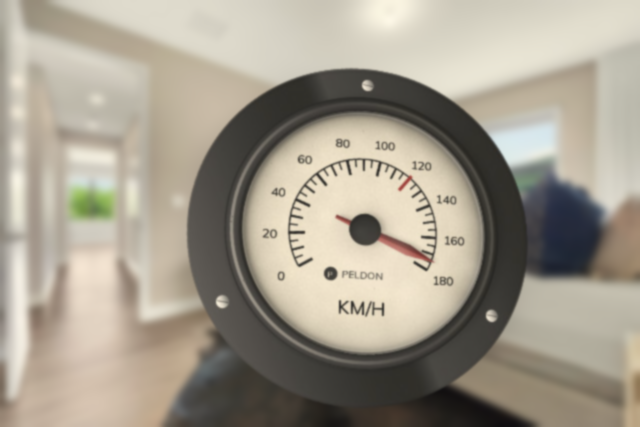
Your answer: 175km/h
